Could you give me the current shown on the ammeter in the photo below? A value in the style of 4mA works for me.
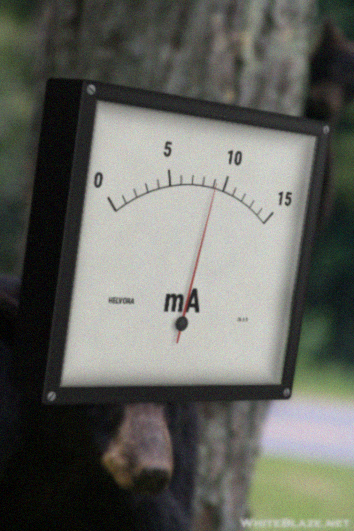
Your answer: 9mA
